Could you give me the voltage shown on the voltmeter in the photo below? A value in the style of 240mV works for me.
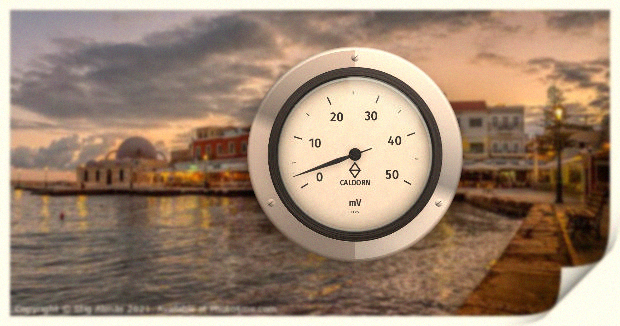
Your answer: 2.5mV
